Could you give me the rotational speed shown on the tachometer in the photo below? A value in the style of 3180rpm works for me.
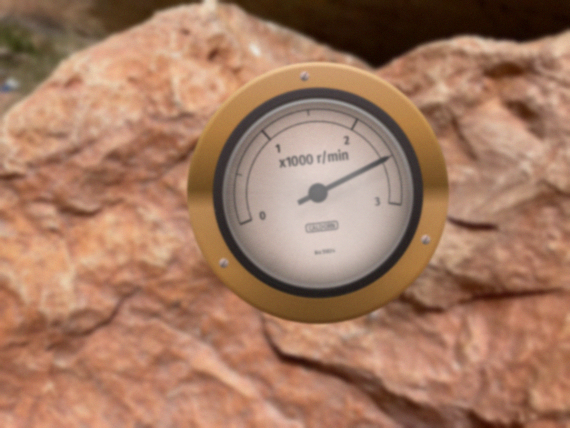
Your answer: 2500rpm
